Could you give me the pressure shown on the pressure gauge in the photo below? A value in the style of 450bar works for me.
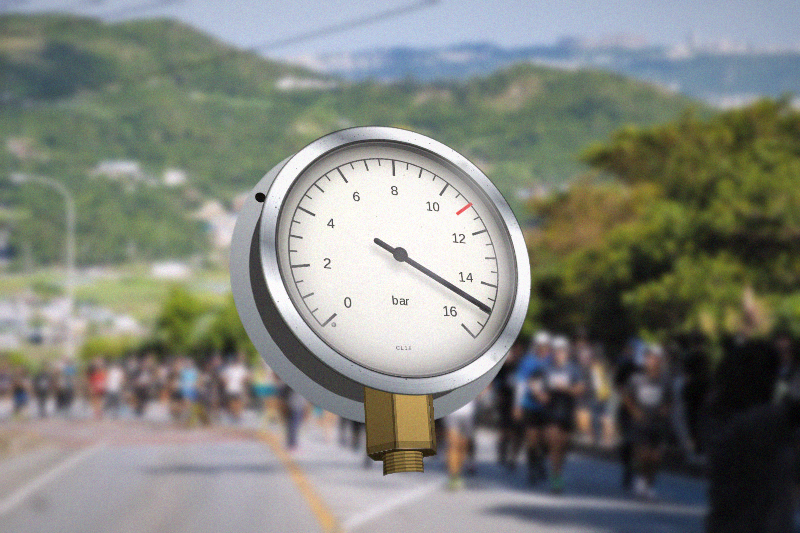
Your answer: 15bar
